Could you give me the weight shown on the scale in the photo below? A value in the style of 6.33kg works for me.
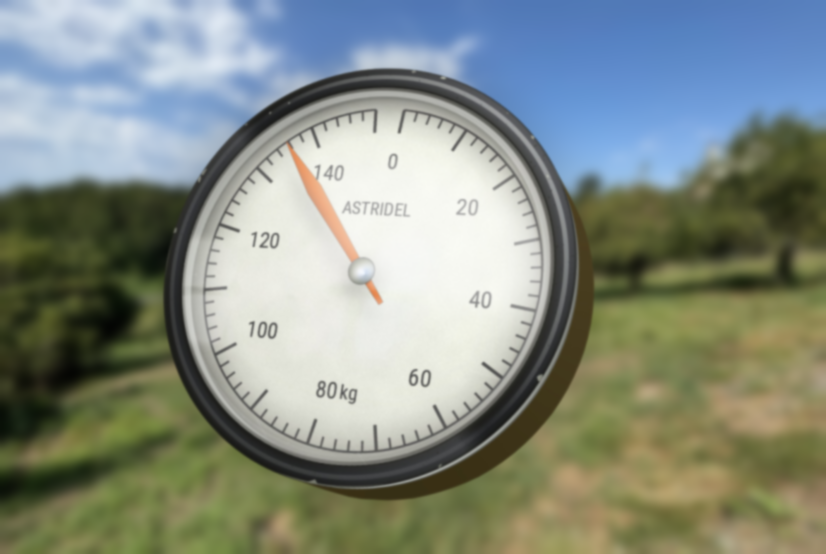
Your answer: 136kg
